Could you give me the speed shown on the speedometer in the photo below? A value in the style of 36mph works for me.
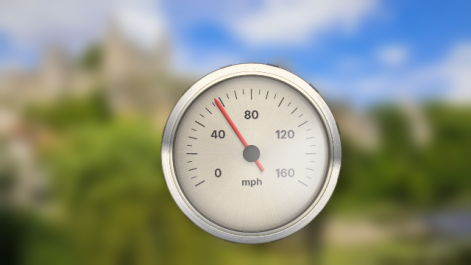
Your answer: 57.5mph
